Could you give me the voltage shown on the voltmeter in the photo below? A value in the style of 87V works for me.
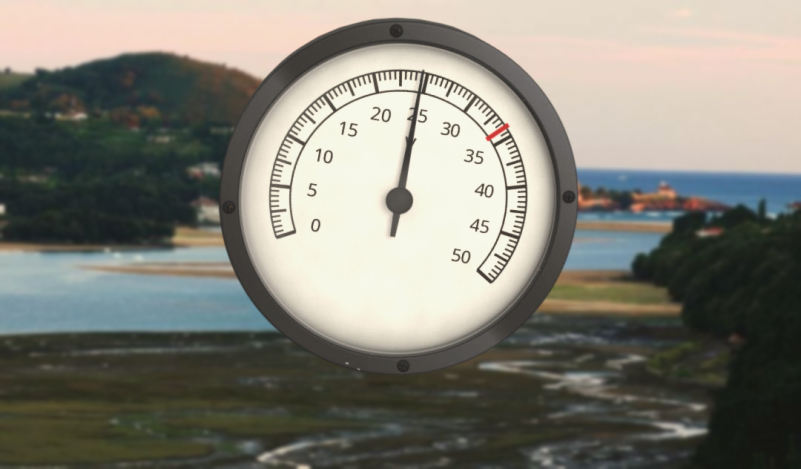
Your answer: 24.5V
